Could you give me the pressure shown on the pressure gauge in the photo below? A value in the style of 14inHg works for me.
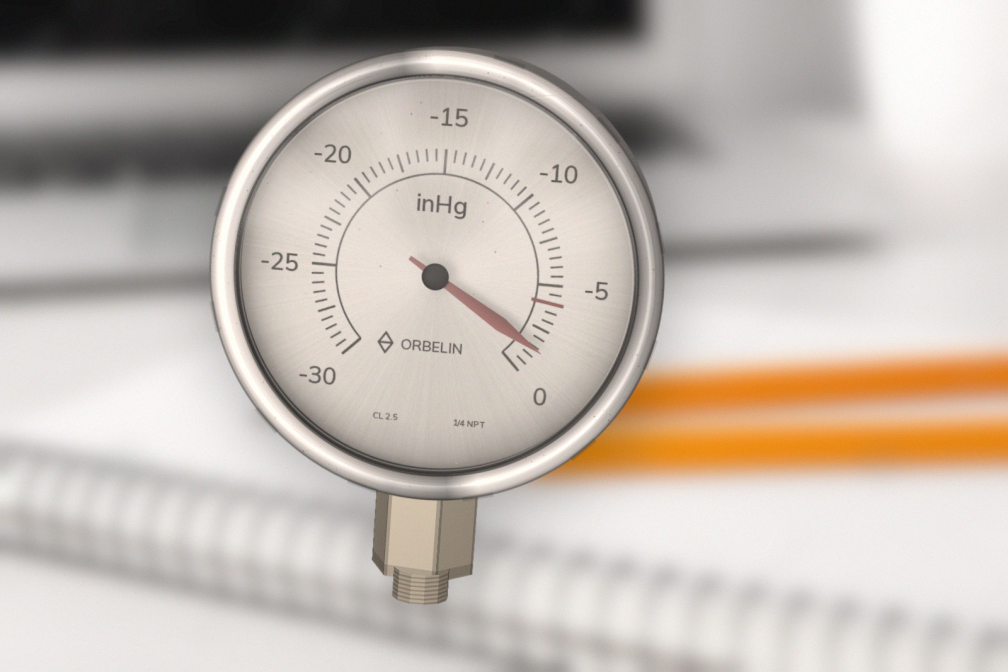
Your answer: -1.5inHg
